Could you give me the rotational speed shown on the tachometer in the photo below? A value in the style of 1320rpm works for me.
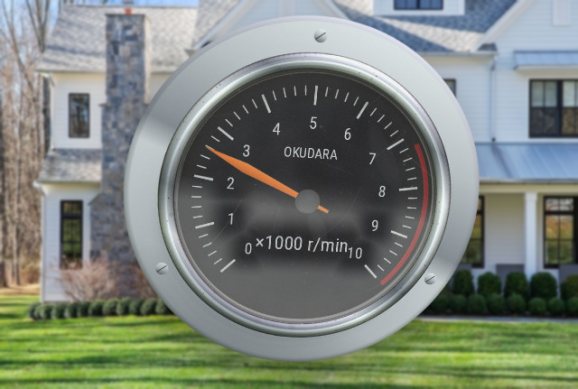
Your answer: 2600rpm
